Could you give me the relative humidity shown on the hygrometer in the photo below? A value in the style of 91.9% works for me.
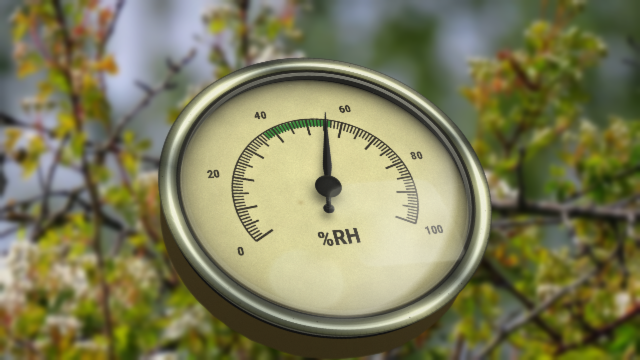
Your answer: 55%
